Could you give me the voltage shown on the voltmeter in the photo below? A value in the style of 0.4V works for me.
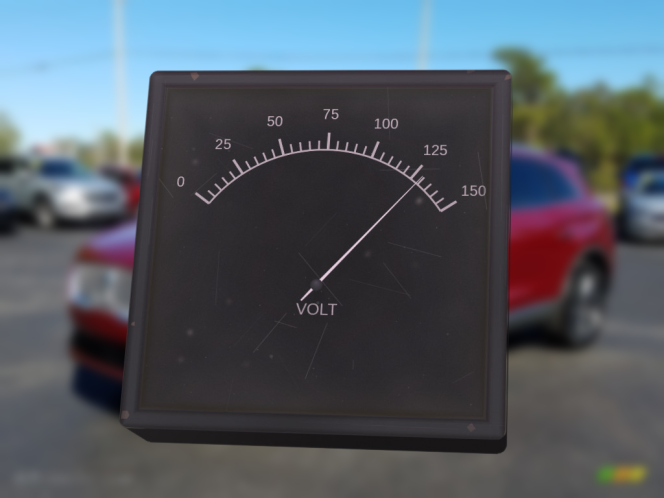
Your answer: 130V
